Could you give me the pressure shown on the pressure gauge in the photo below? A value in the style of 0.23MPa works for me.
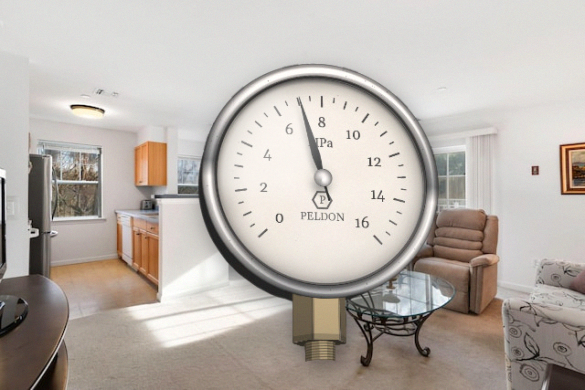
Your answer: 7MPa
